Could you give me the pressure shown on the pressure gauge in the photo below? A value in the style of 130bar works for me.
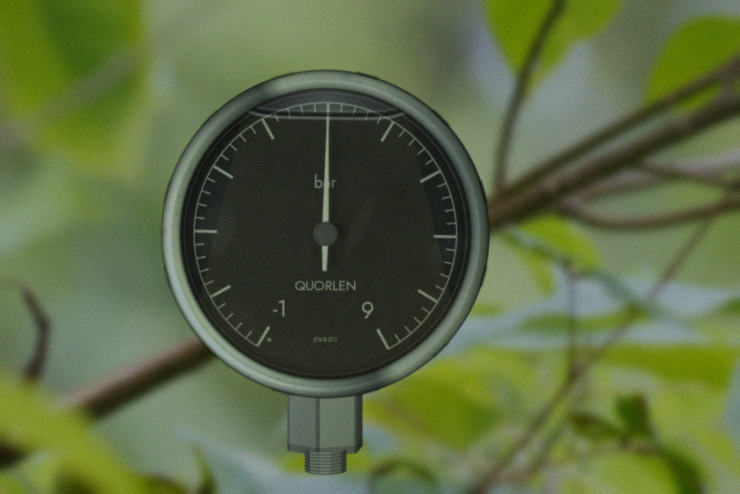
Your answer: 4bar
